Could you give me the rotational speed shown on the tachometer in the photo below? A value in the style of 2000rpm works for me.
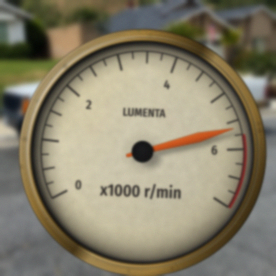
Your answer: 5625rpm
